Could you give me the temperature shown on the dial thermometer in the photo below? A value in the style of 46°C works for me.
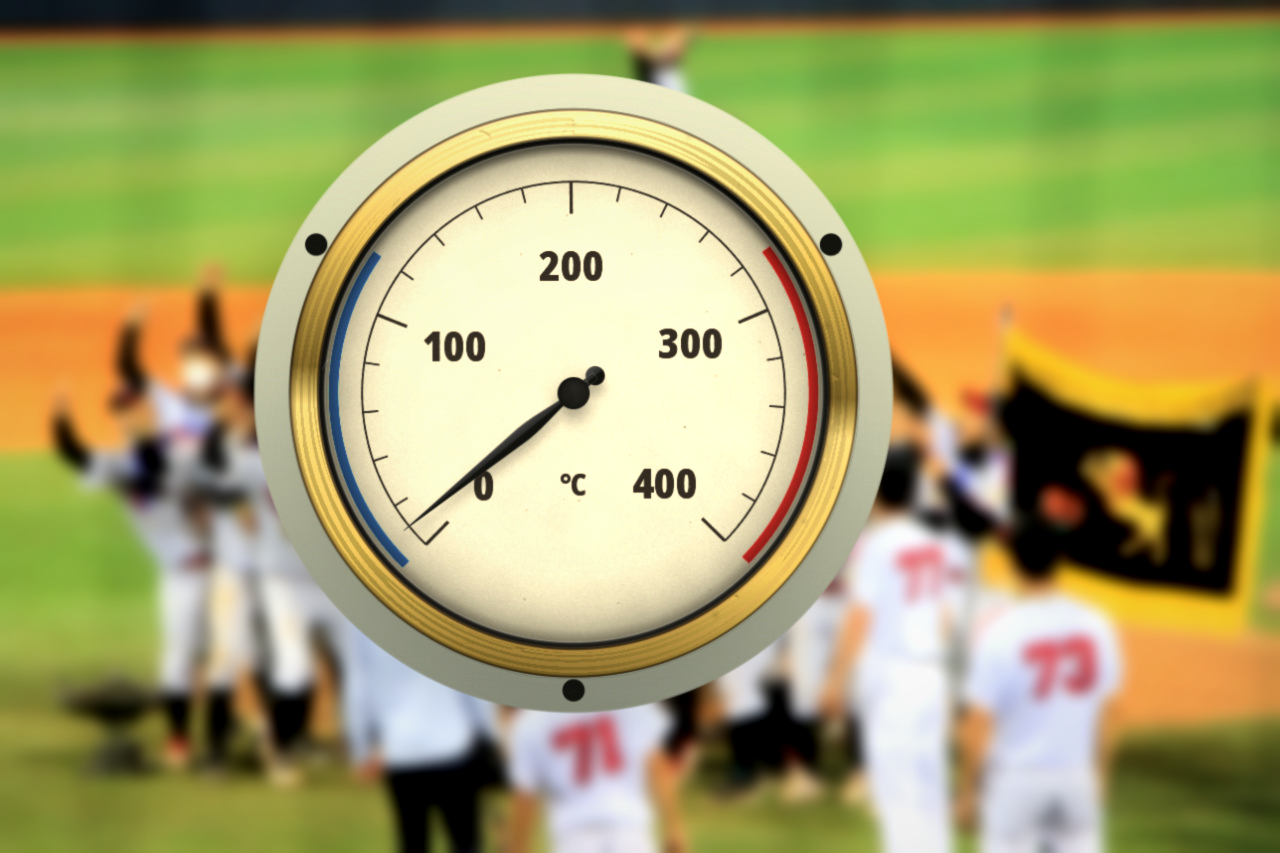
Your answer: 10°C
